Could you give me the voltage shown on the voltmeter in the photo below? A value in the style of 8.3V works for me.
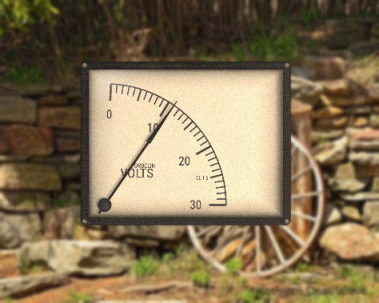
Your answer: 11V
